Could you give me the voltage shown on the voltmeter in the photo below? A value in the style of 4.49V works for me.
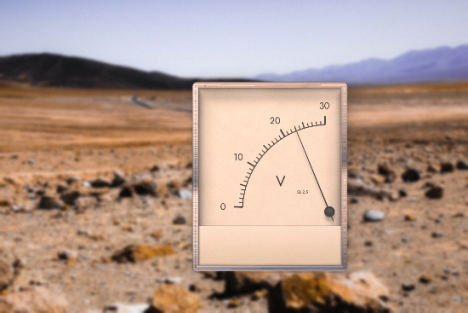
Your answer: 23V
